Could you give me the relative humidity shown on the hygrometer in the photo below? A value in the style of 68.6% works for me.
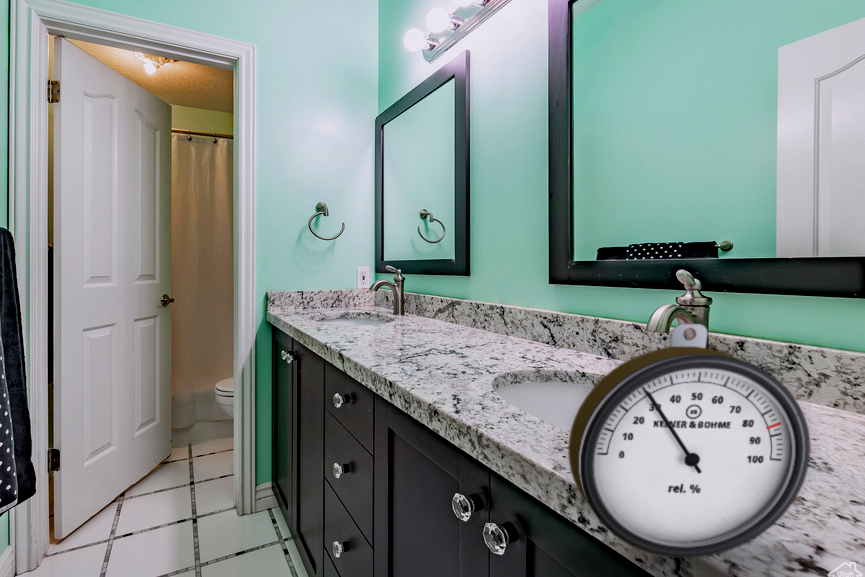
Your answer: 30%
